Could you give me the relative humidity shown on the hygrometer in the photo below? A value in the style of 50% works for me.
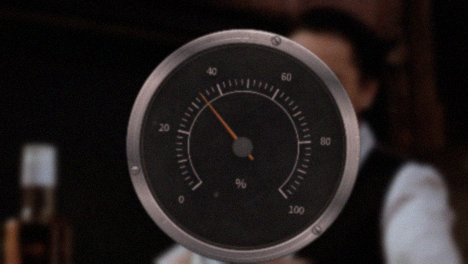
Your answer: 34%
